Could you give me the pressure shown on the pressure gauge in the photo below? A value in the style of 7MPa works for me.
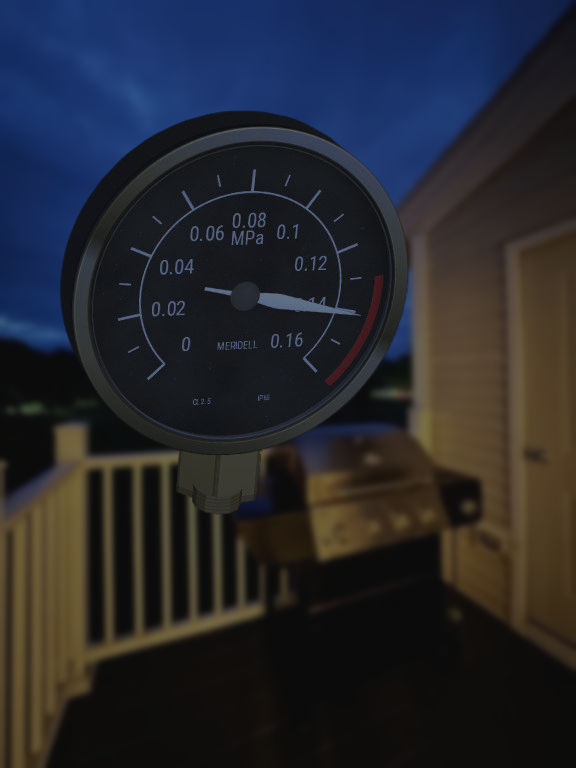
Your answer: 0.14MPa
